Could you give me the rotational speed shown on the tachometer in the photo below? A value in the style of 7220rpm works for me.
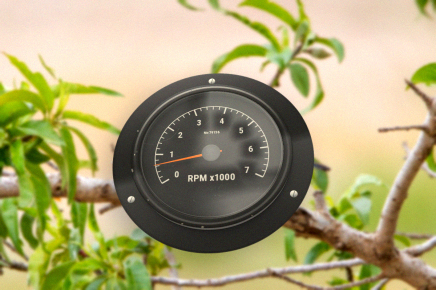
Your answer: 600rpm
